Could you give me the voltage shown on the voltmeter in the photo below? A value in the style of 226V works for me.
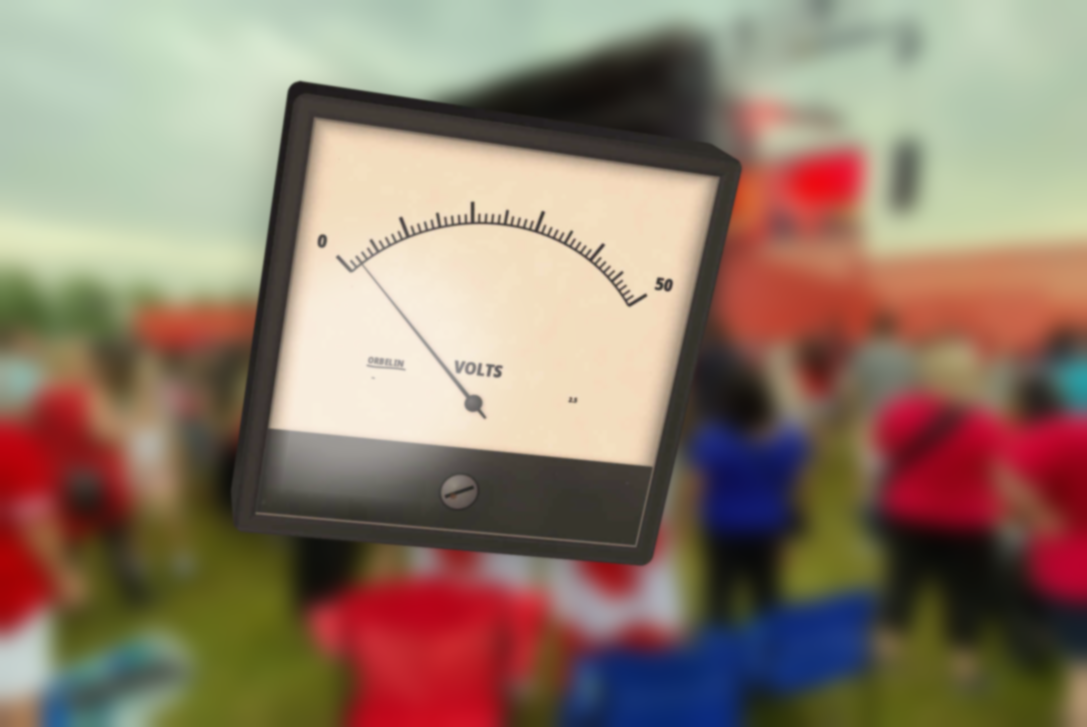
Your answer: 2V
